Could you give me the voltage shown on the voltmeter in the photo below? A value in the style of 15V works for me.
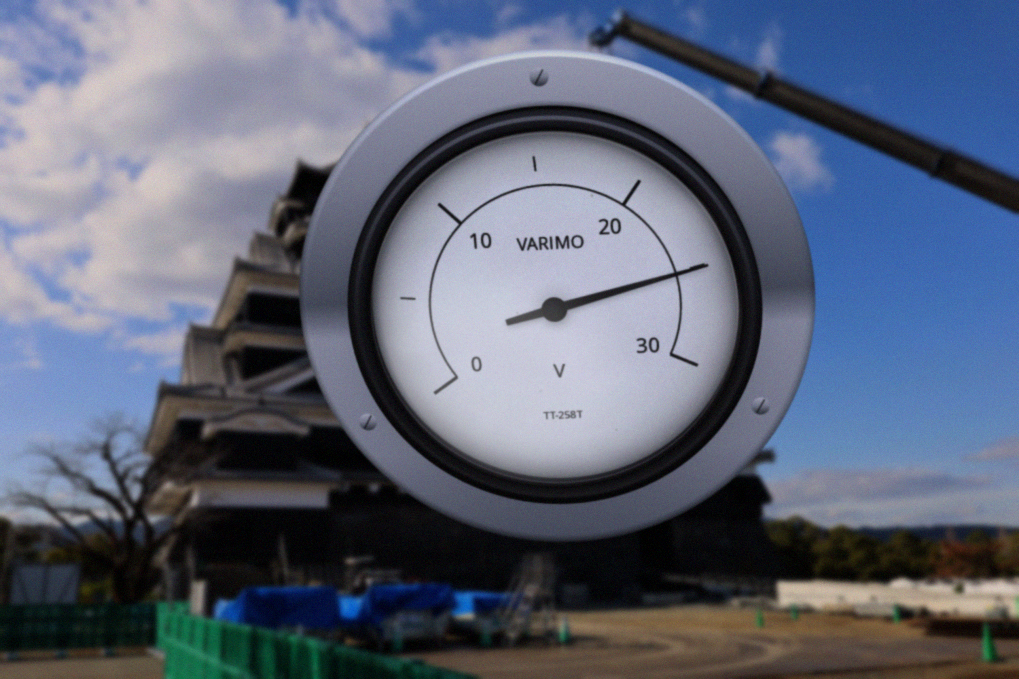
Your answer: 25V
